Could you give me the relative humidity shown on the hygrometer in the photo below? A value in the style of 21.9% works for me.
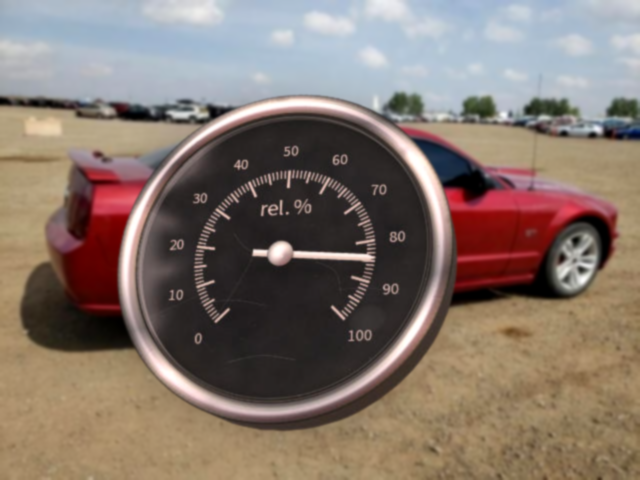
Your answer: 85%
